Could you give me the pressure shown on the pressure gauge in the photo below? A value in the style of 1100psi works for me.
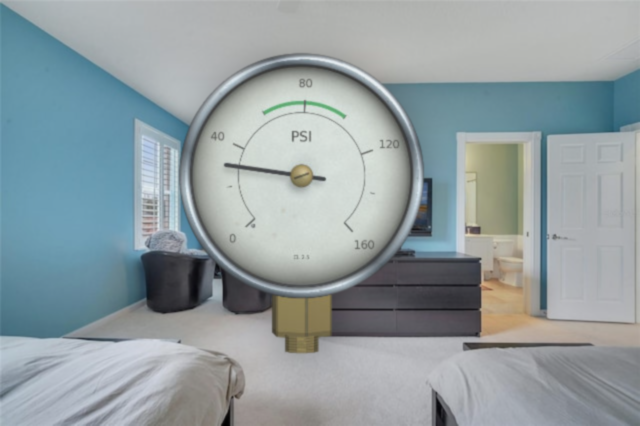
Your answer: 30psi
